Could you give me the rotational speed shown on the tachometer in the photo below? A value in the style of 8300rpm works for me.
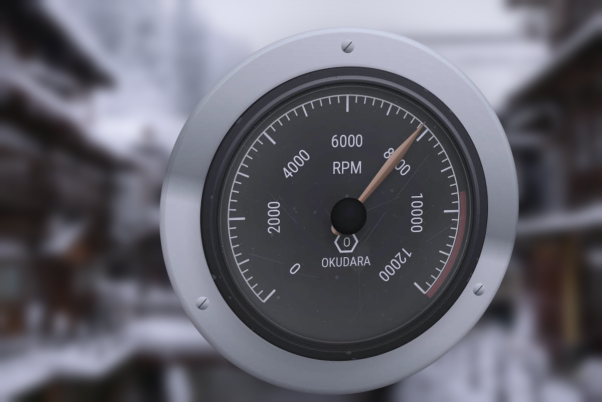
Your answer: 7800rpm
